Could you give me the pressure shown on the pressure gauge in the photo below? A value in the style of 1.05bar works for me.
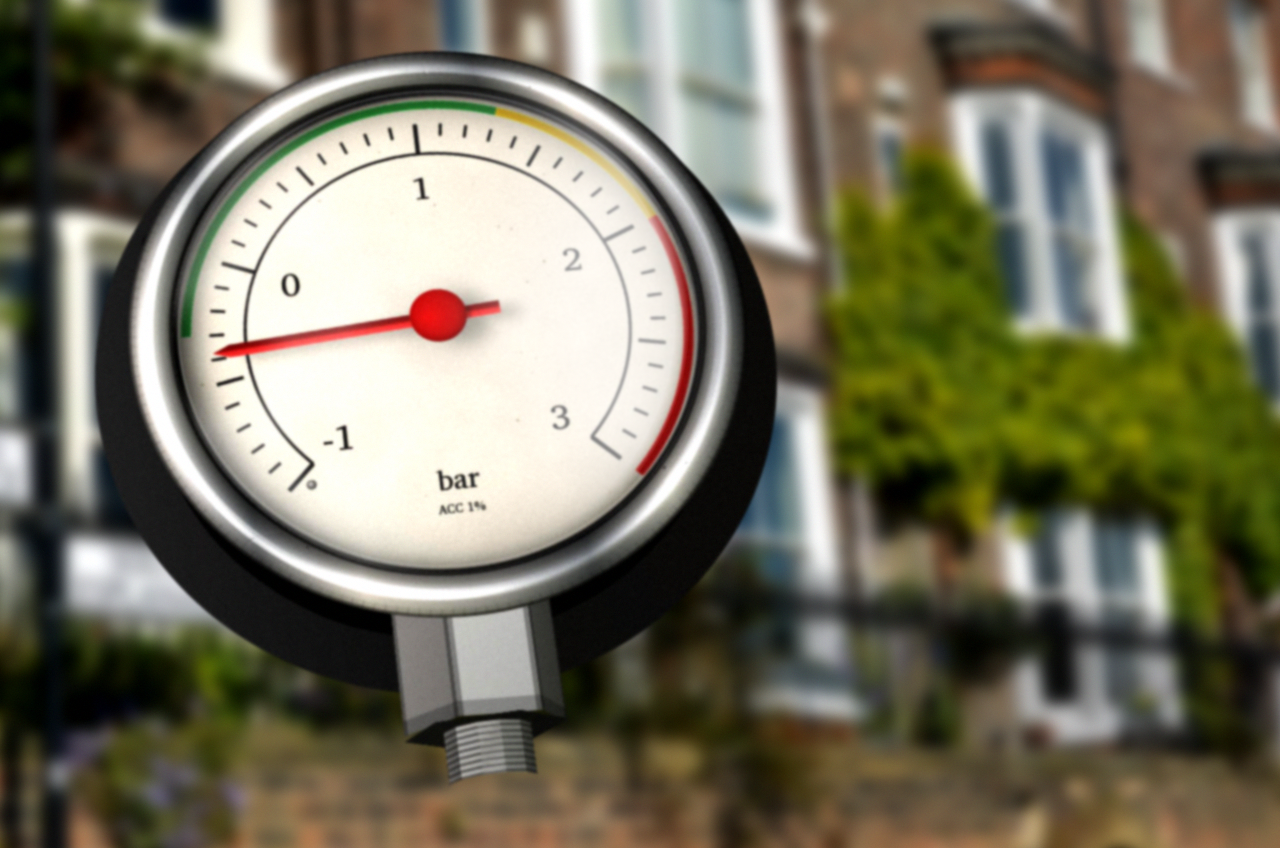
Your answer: -0.4bar
